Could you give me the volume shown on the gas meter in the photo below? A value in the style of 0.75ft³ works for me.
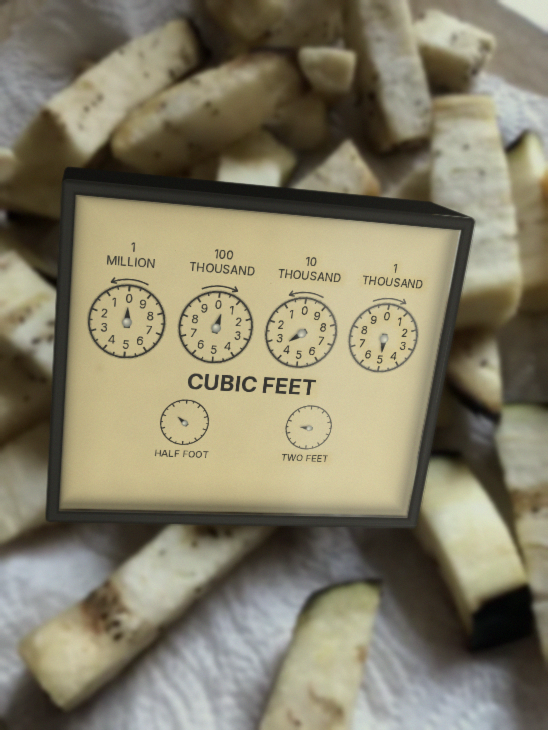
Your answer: 3500ft³
